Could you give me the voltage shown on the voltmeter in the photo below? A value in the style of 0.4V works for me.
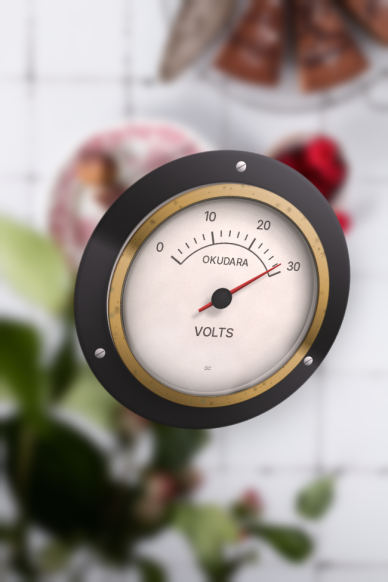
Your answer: 28V
